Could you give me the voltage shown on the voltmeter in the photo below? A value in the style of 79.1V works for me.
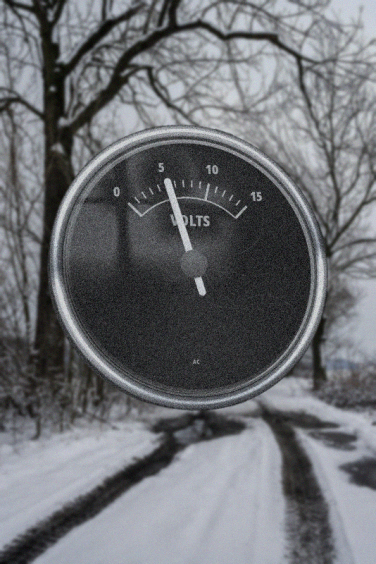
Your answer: 5V
